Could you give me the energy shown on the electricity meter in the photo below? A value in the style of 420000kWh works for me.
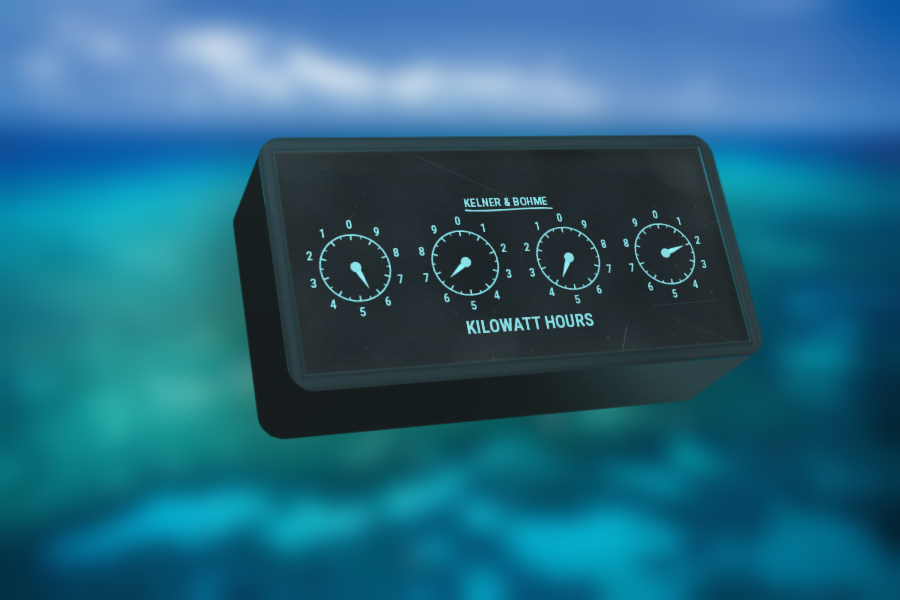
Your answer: 5642kWh
